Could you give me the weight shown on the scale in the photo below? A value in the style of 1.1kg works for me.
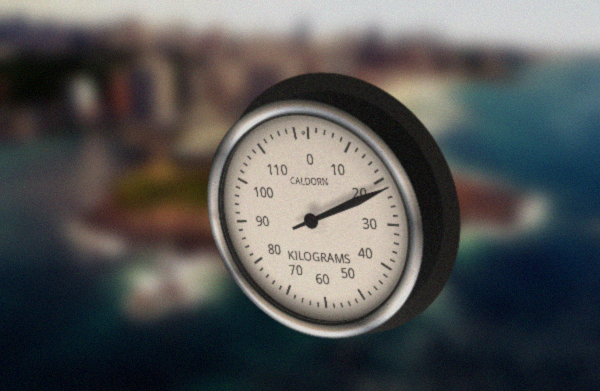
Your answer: 22kg
